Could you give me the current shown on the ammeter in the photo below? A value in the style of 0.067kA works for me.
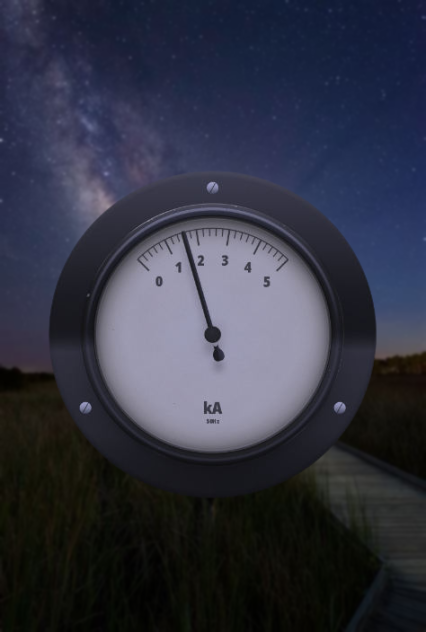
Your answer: 1.6kA
